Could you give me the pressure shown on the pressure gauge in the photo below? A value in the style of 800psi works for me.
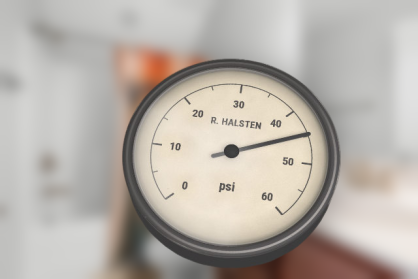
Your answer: 45psi
